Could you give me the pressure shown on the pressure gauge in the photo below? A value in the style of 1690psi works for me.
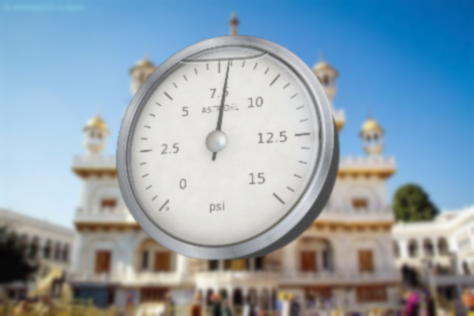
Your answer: 8psi
